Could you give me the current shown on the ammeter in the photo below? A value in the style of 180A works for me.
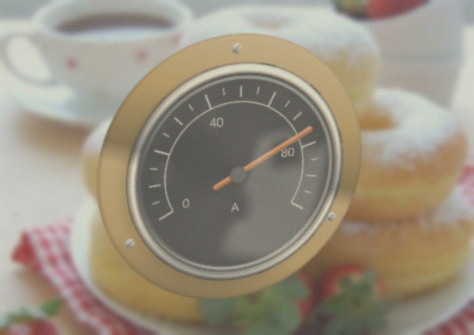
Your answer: 75A
